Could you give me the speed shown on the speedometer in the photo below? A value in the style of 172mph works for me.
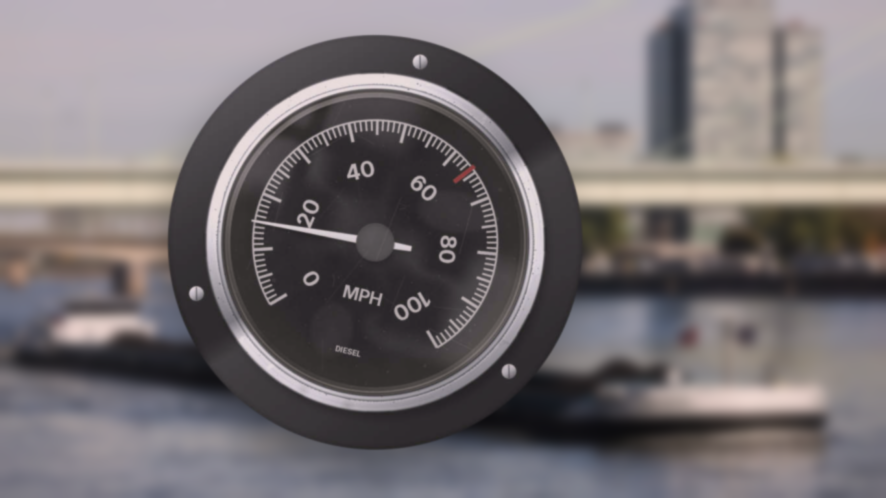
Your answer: 15mph
